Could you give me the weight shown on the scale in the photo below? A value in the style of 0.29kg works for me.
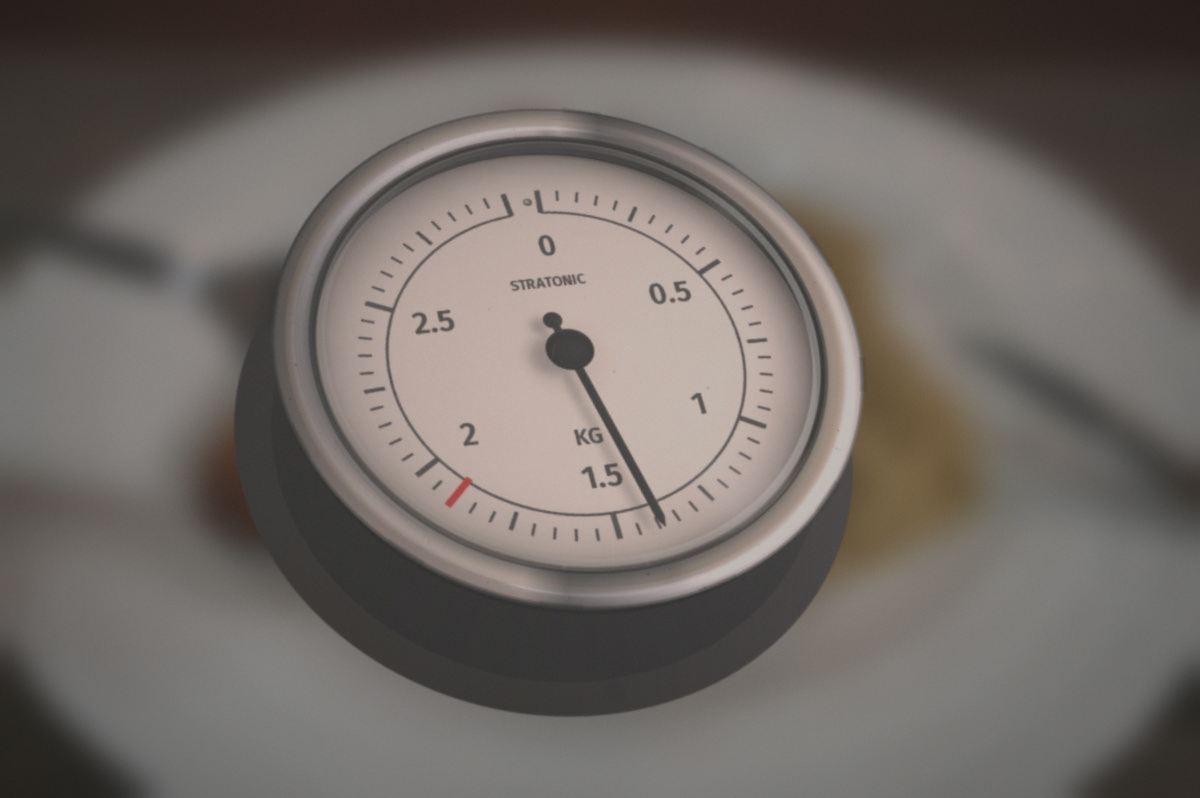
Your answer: 1.4kg
